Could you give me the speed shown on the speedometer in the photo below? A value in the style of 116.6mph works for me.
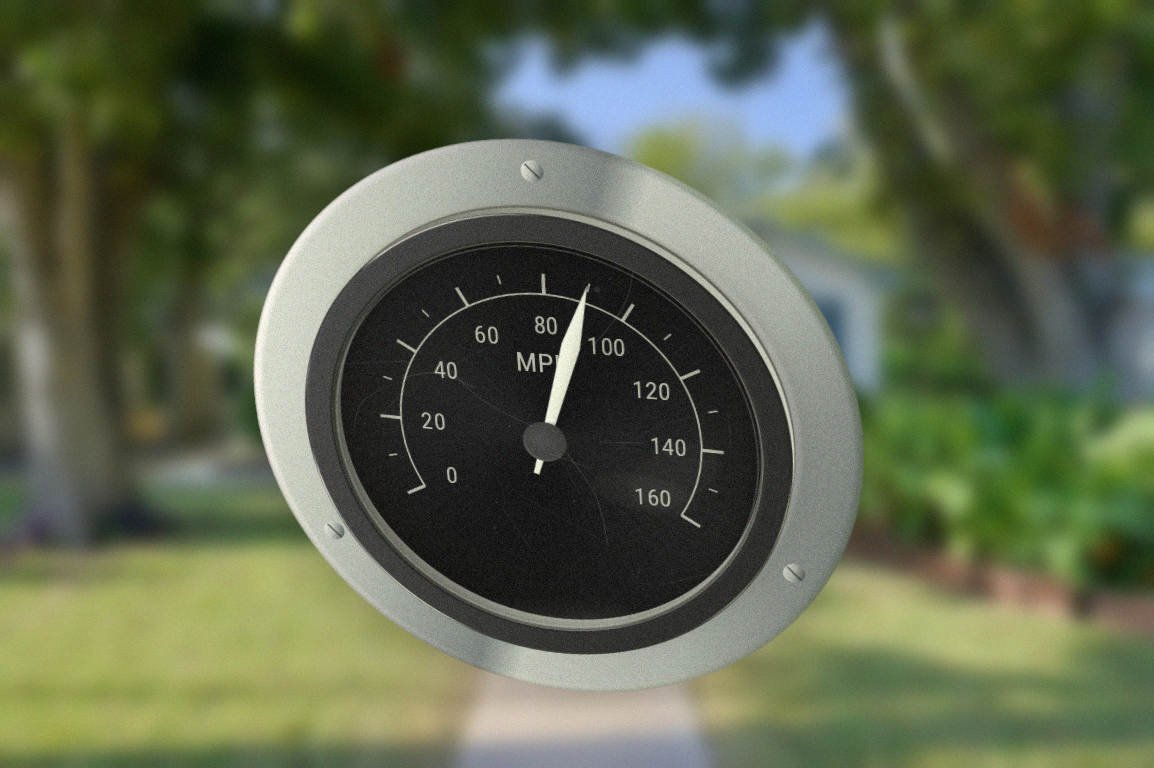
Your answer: 90mph
